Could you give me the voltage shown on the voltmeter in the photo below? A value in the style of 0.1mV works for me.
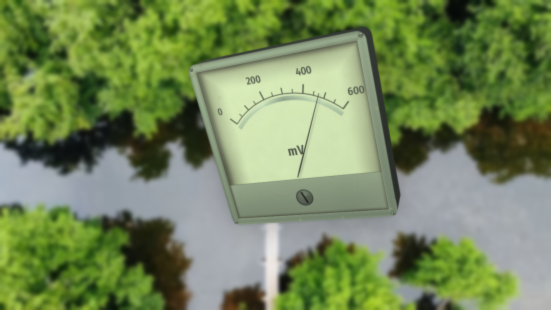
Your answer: 475mV
